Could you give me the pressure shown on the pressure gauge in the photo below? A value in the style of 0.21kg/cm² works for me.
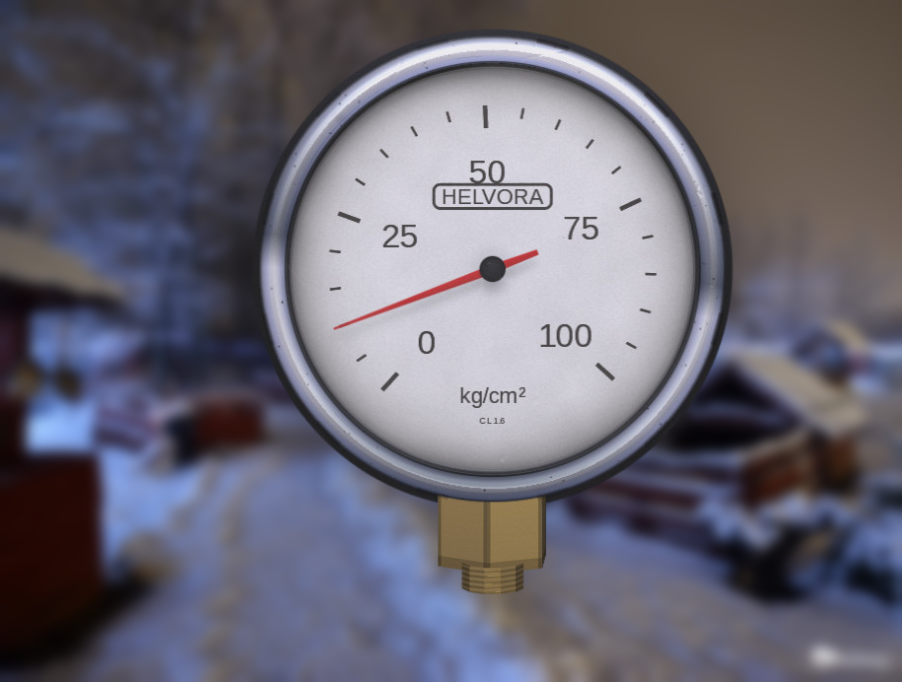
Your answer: 10kg/cm²
